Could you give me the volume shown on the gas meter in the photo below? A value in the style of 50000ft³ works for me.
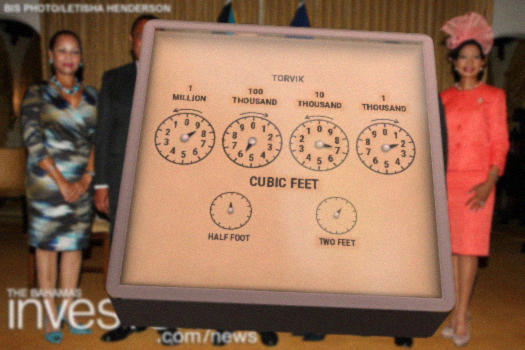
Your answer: 857200ft³
